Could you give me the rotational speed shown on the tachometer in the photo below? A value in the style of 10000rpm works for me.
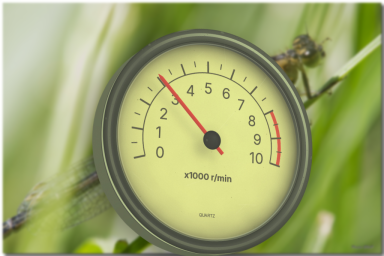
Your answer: 3000rpm
